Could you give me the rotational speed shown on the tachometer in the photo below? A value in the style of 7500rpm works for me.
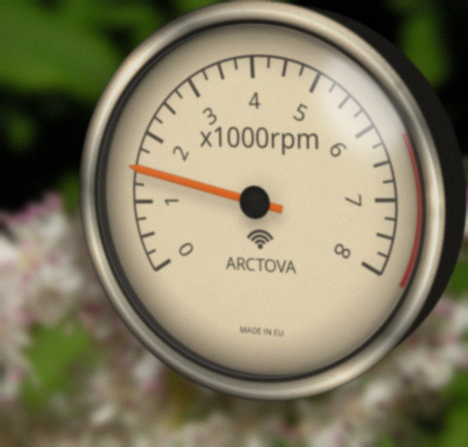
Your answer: 1500rpm
